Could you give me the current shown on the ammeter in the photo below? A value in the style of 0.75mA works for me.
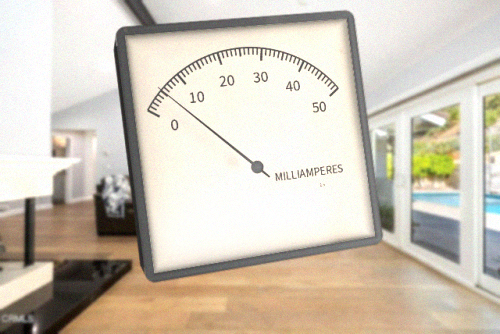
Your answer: 5mA
